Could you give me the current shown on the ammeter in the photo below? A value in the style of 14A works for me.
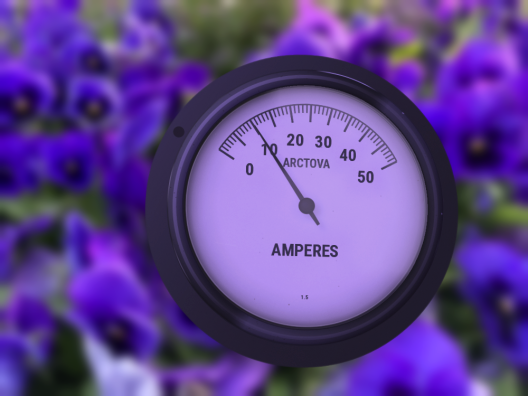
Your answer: 10A
